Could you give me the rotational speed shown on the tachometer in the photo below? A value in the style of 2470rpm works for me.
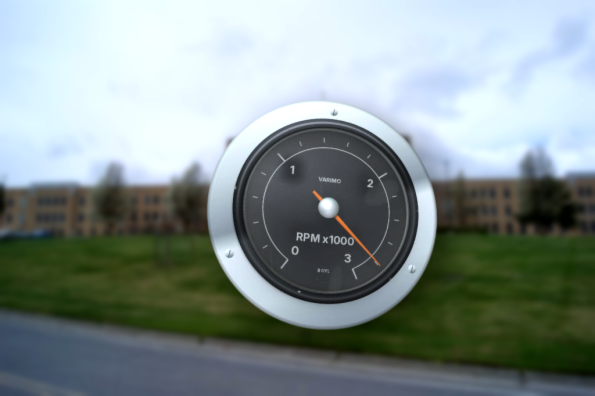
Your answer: 2800rpm
